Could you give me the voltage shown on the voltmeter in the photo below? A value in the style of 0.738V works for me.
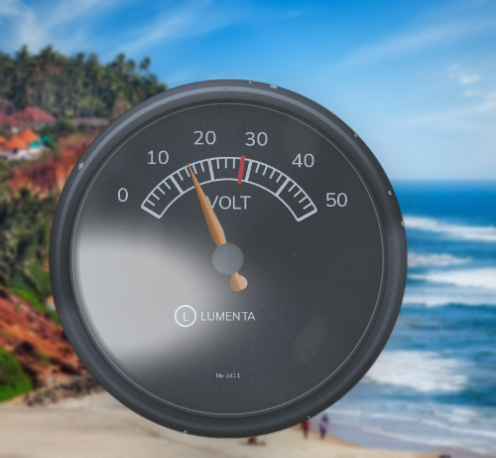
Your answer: 15V
